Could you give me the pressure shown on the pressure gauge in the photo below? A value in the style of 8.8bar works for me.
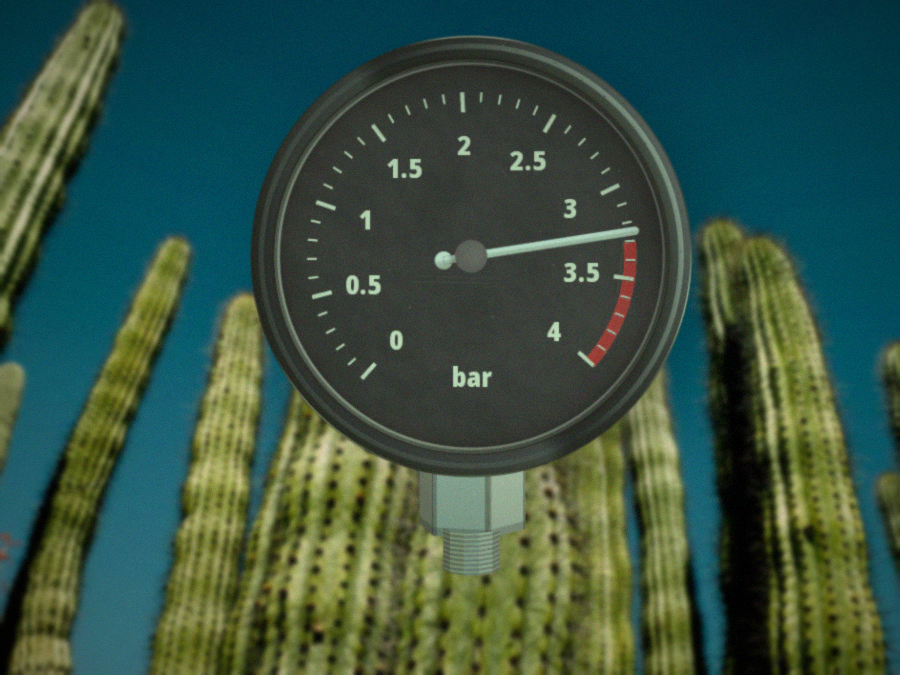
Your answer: 3.25bar
